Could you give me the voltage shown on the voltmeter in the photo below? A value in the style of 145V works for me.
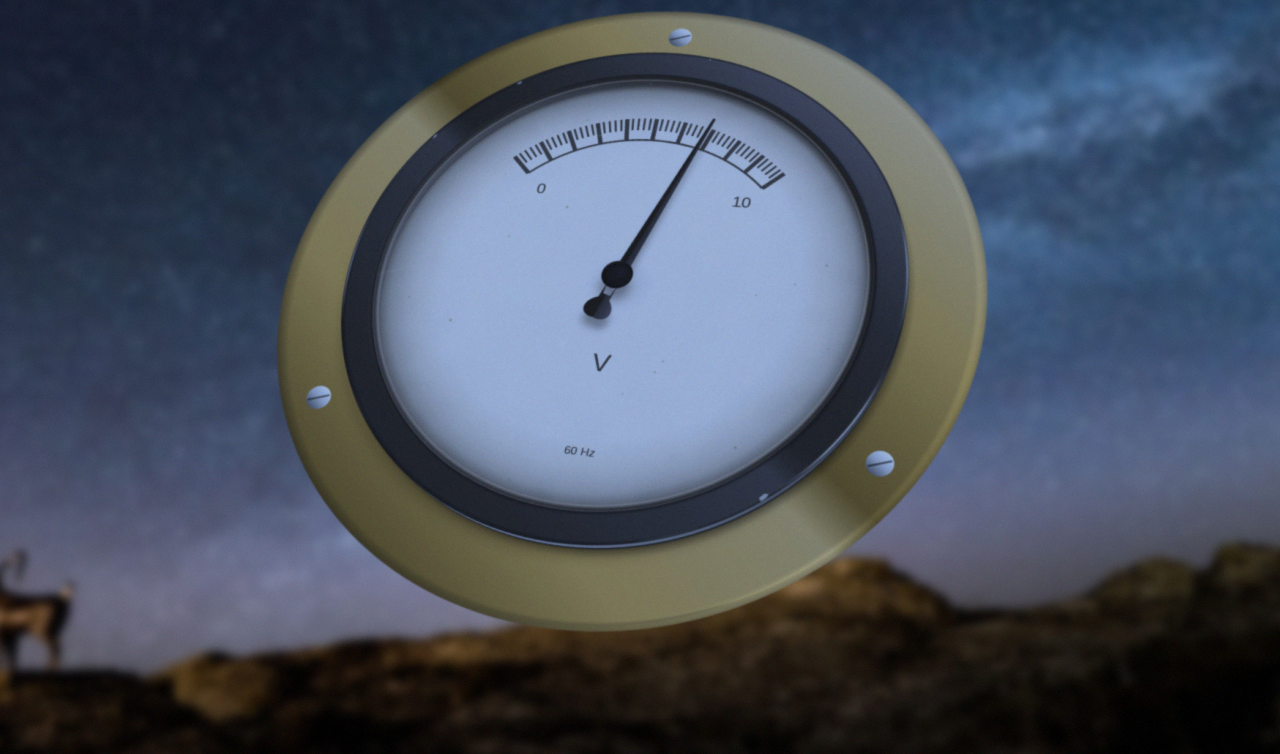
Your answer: 7V
